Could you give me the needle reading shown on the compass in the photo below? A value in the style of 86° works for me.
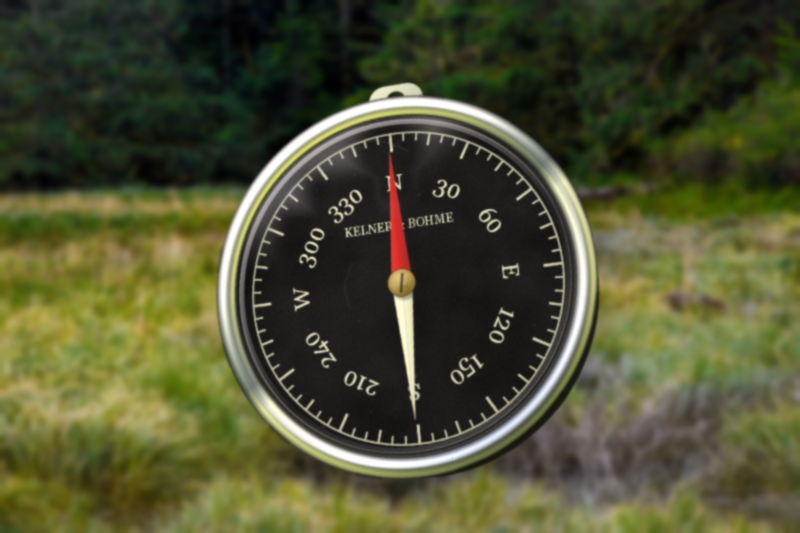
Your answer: 0°
